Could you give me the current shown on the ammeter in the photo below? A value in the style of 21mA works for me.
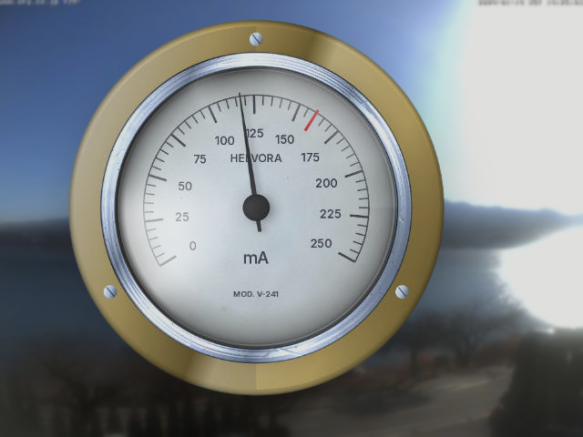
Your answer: 117.5mA
